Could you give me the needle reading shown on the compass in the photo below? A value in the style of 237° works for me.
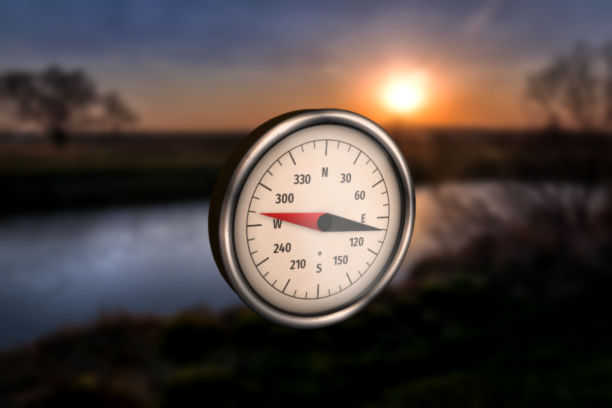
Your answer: 280°
